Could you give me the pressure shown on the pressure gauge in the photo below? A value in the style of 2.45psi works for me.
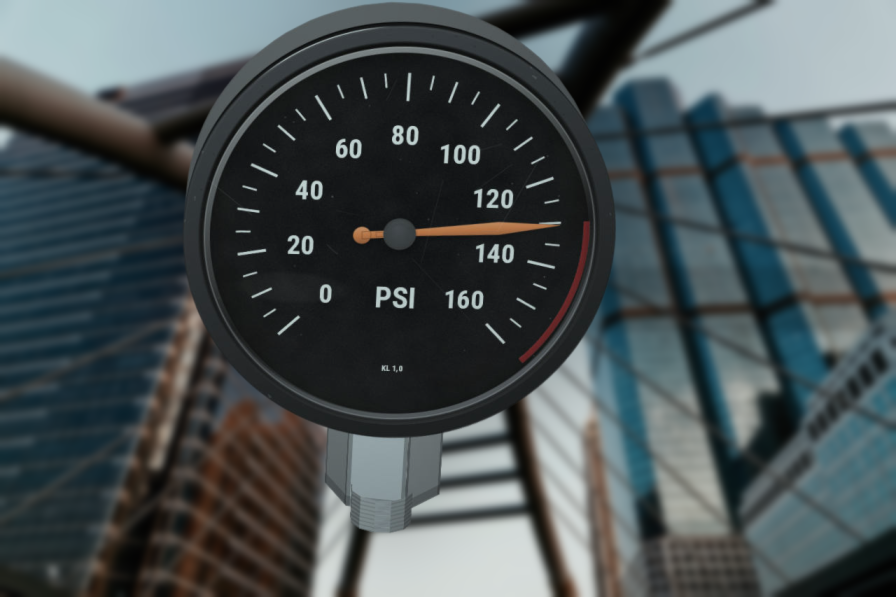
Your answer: 130psi
